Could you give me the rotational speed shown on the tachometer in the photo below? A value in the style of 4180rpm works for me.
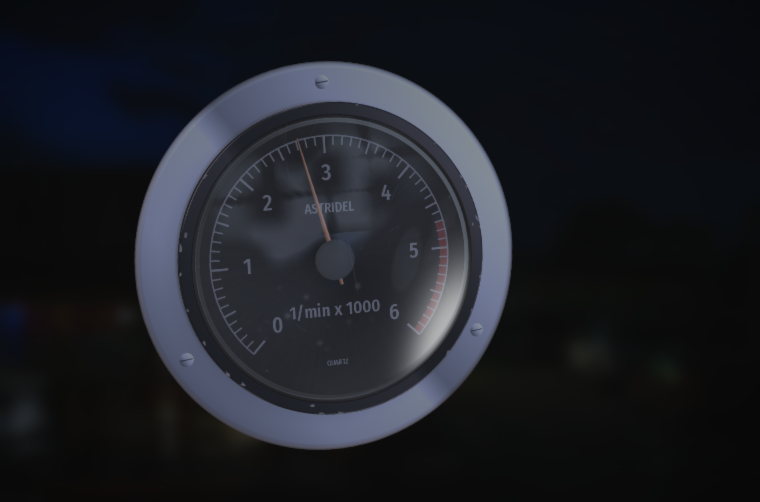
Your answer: 2700rpm
